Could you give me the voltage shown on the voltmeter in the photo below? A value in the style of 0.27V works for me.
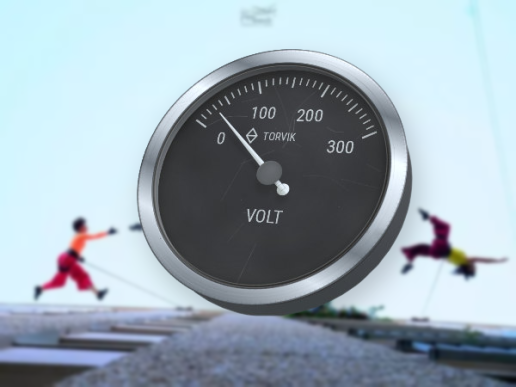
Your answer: 30V
